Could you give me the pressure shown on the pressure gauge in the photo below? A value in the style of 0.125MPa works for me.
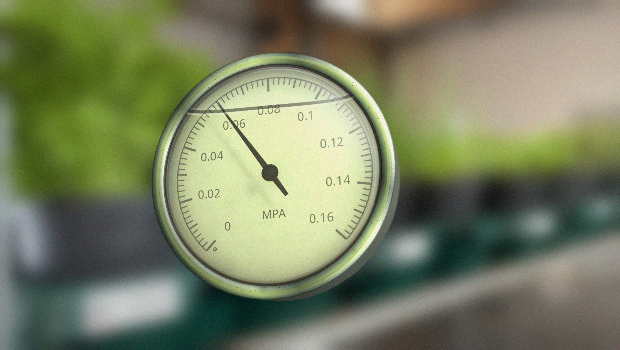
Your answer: 0.06MPa
